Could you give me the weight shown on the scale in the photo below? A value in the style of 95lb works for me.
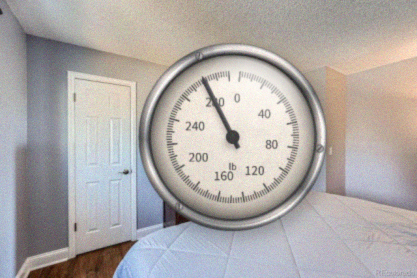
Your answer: 280lb
